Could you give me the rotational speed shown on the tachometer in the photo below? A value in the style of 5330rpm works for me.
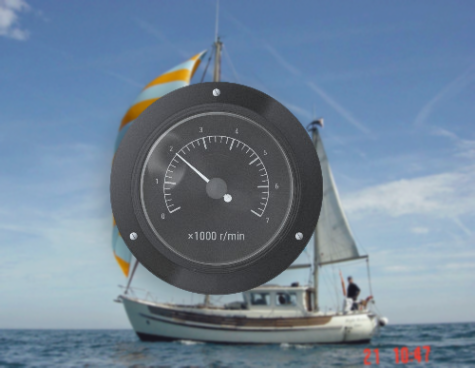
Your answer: 2000rpm
